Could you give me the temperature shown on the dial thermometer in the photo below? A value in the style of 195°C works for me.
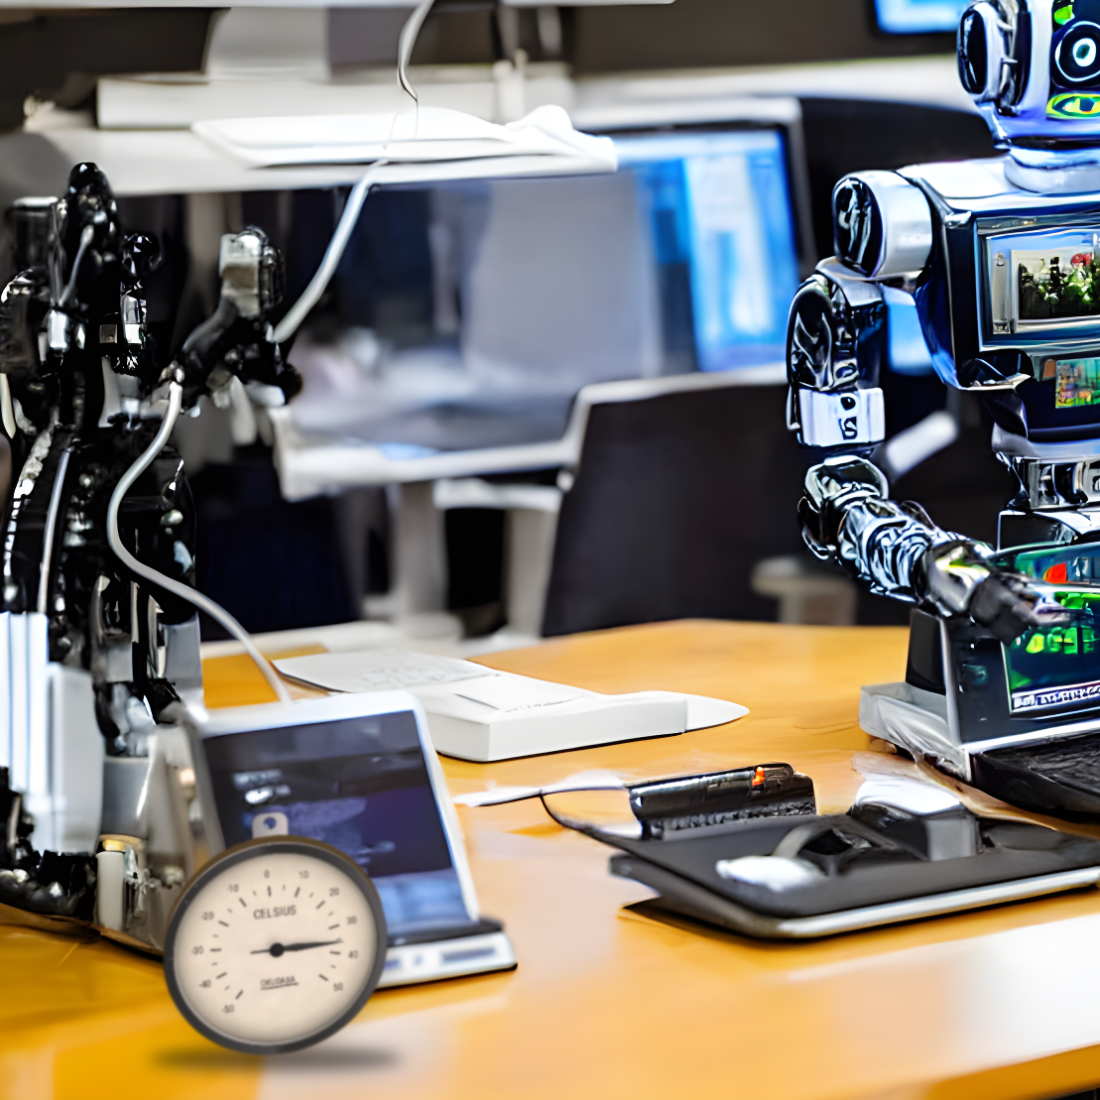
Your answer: 35°C
